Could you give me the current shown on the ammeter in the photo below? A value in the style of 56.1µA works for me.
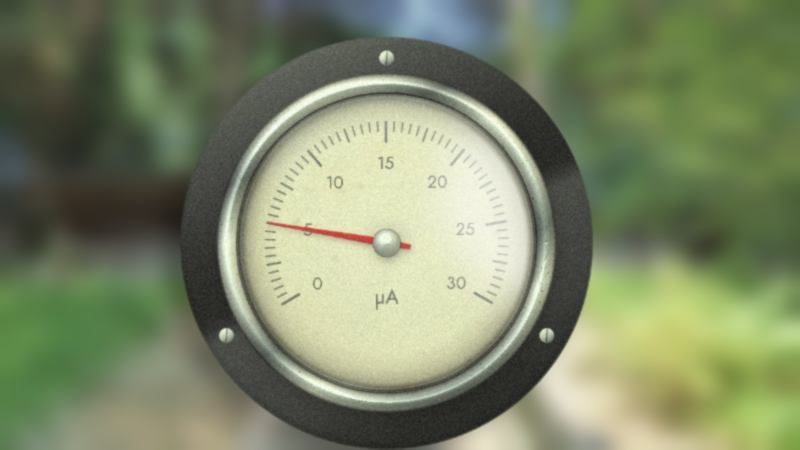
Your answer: 5µA
